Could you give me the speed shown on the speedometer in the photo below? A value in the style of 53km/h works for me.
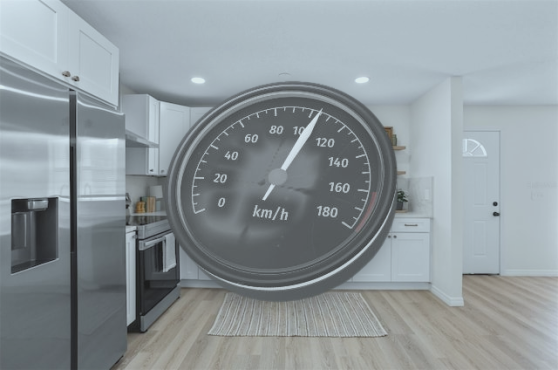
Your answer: 105km/h
